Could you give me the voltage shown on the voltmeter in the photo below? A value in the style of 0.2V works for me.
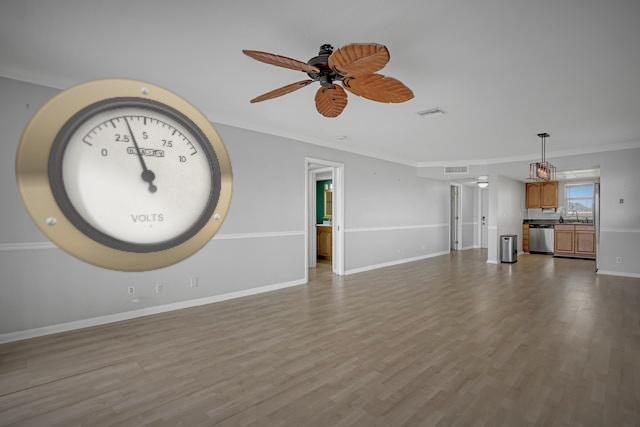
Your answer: 3.5V
